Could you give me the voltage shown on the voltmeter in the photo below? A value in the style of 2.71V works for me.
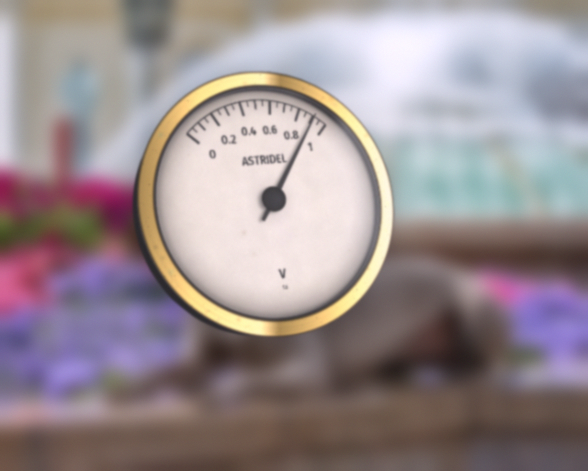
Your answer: 0.9V
